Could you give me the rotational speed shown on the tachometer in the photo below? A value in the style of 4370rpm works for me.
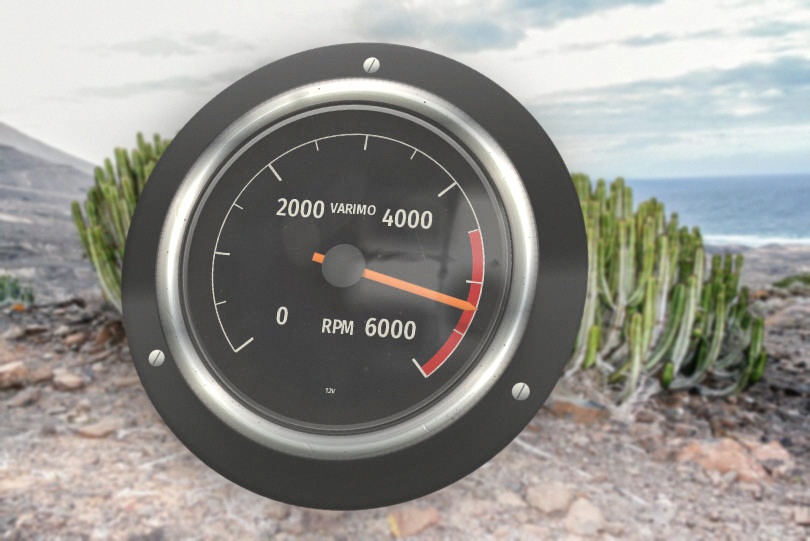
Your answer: 5250rpm
